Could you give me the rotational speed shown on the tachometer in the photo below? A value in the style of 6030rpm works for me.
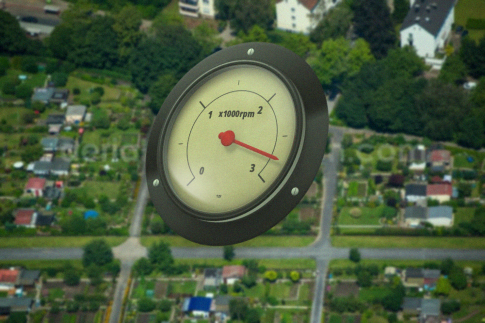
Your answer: 2750rpm
